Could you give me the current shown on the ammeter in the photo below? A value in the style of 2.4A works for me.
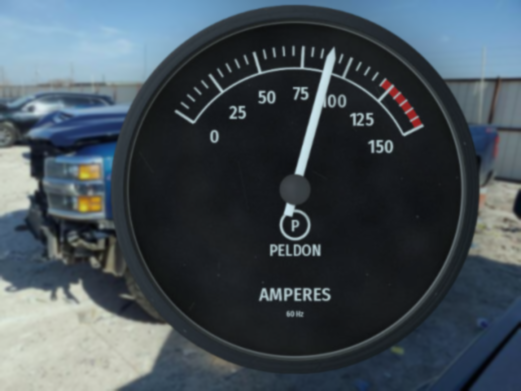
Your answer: 90A
